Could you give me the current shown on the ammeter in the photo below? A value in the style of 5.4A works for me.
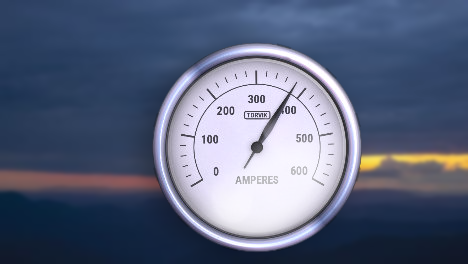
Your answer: 380A
